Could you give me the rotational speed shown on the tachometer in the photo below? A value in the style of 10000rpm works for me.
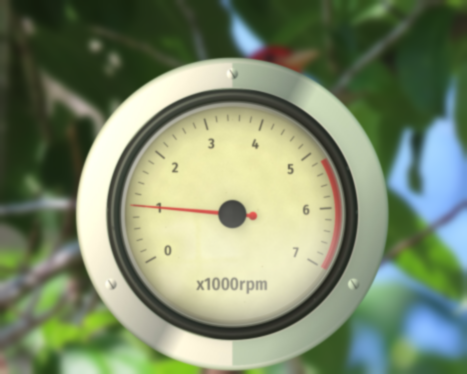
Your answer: 1000rpm
